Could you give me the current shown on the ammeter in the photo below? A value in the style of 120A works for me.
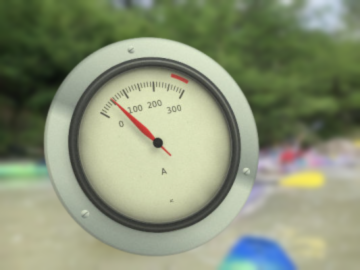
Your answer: 50A
